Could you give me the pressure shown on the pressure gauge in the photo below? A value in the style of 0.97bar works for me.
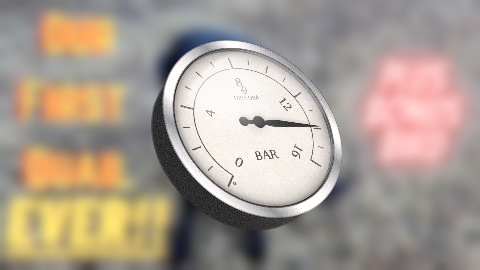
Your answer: 14bar
